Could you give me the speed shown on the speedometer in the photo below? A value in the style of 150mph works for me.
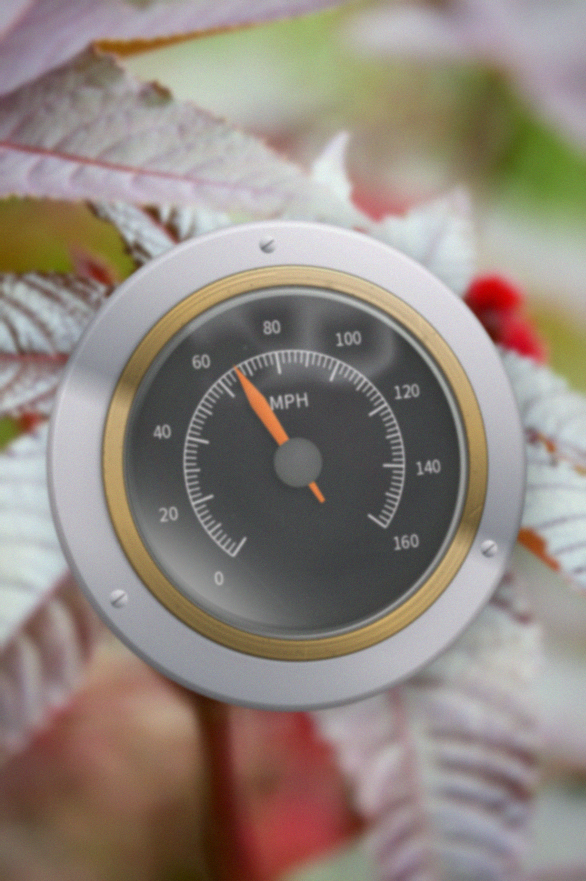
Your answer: 66mph
